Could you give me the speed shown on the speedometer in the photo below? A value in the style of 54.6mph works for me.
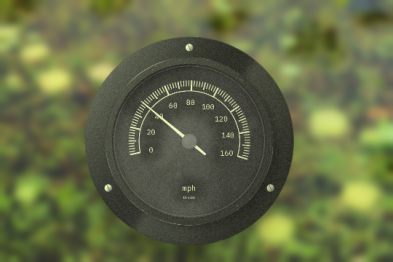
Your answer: 40mph
